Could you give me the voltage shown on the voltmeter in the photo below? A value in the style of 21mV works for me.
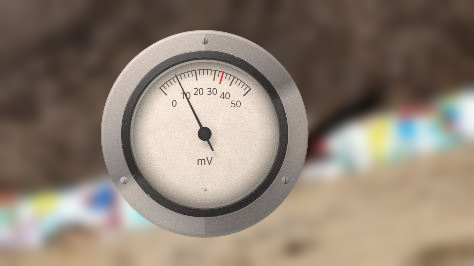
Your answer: 10mV
